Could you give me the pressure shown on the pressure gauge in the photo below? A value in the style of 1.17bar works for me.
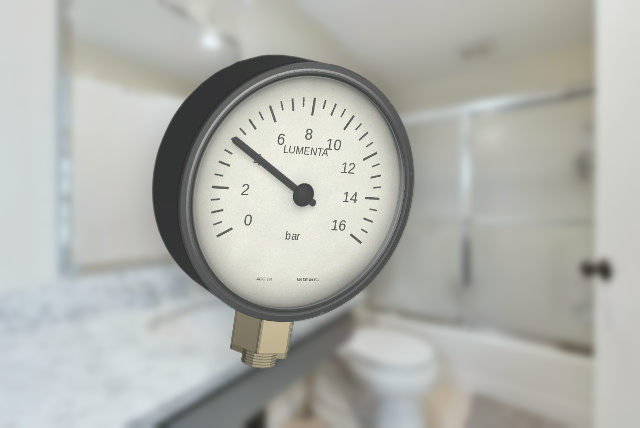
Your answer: 4bar
